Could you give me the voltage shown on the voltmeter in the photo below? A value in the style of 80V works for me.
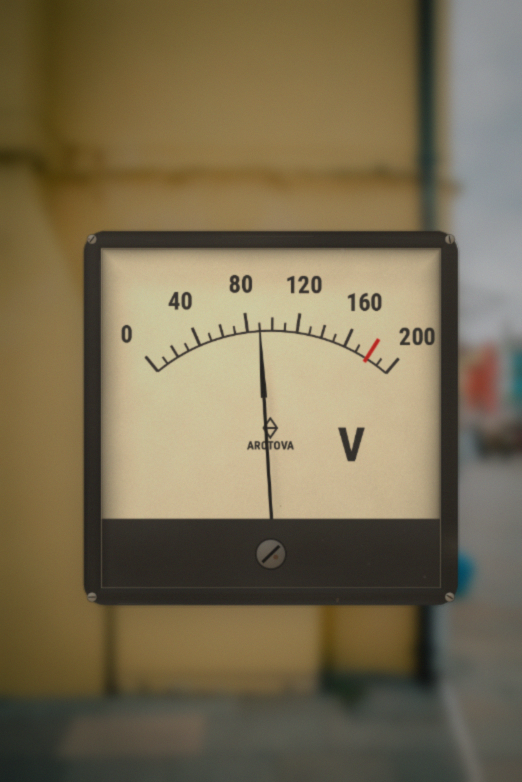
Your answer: 90V
